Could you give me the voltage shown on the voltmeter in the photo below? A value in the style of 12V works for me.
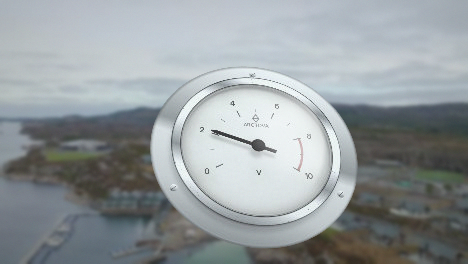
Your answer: 2V
